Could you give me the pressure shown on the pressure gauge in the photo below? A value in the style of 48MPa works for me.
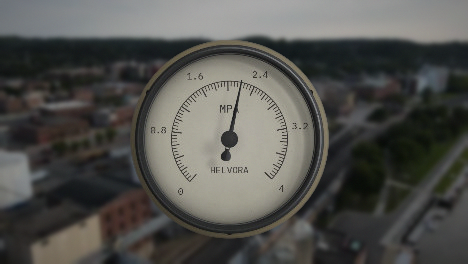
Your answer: 2.2MPa
